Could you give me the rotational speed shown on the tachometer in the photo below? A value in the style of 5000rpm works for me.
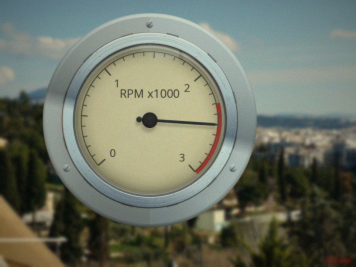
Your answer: 2500rpm
